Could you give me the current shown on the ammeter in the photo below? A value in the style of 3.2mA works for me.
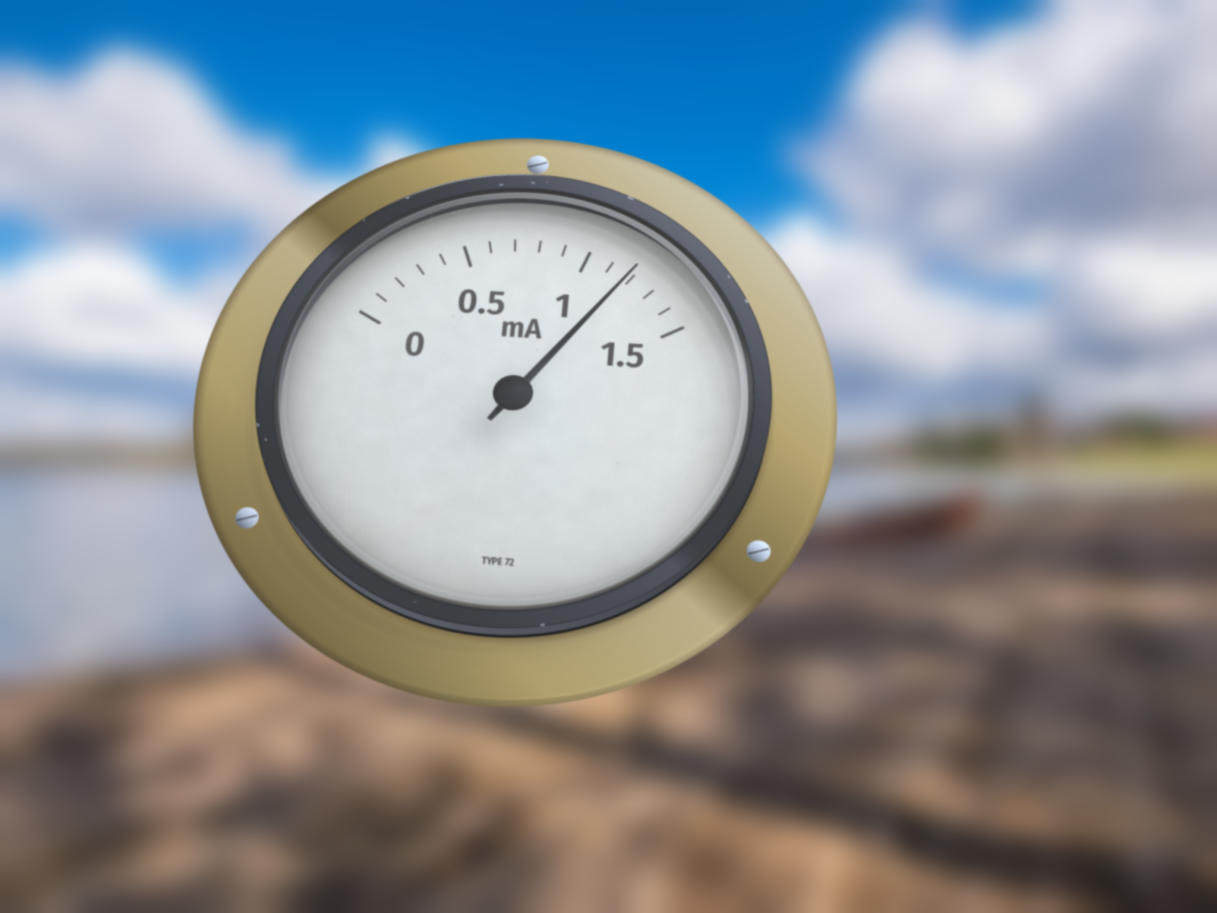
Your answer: 1.2mA
